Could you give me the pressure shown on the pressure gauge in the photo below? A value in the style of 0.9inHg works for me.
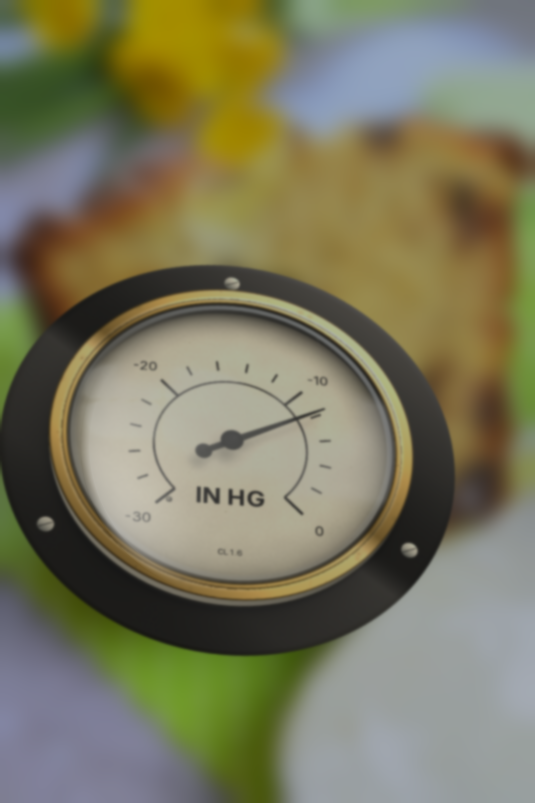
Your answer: -8inHg
